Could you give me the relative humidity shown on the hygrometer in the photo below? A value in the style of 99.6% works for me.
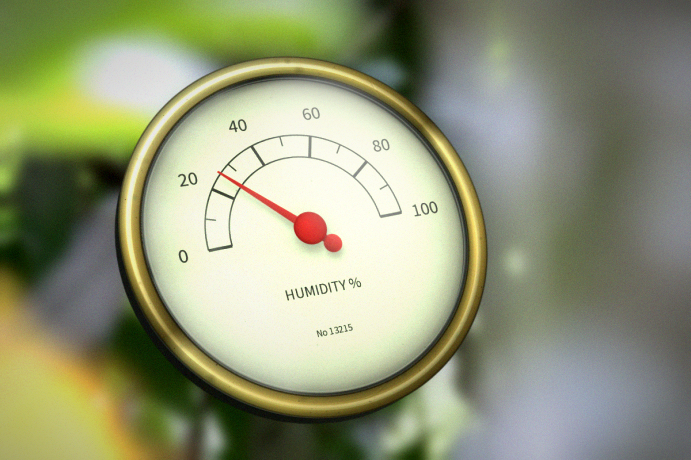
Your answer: 25%
